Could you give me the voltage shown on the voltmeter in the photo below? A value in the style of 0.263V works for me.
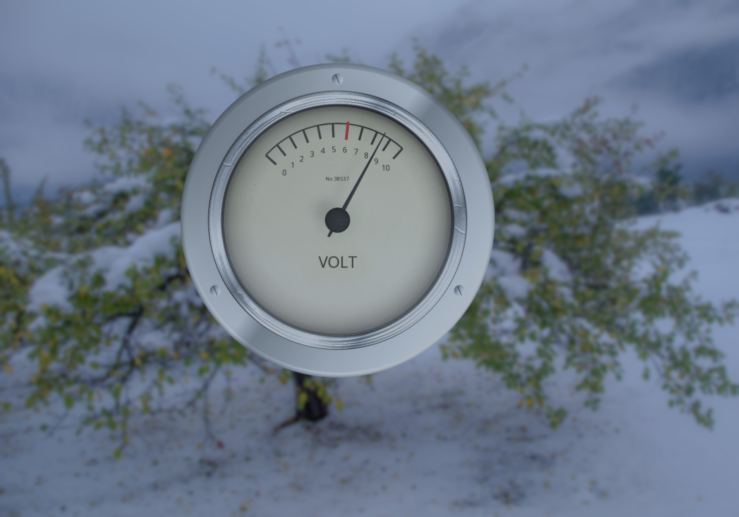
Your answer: 8.5V
